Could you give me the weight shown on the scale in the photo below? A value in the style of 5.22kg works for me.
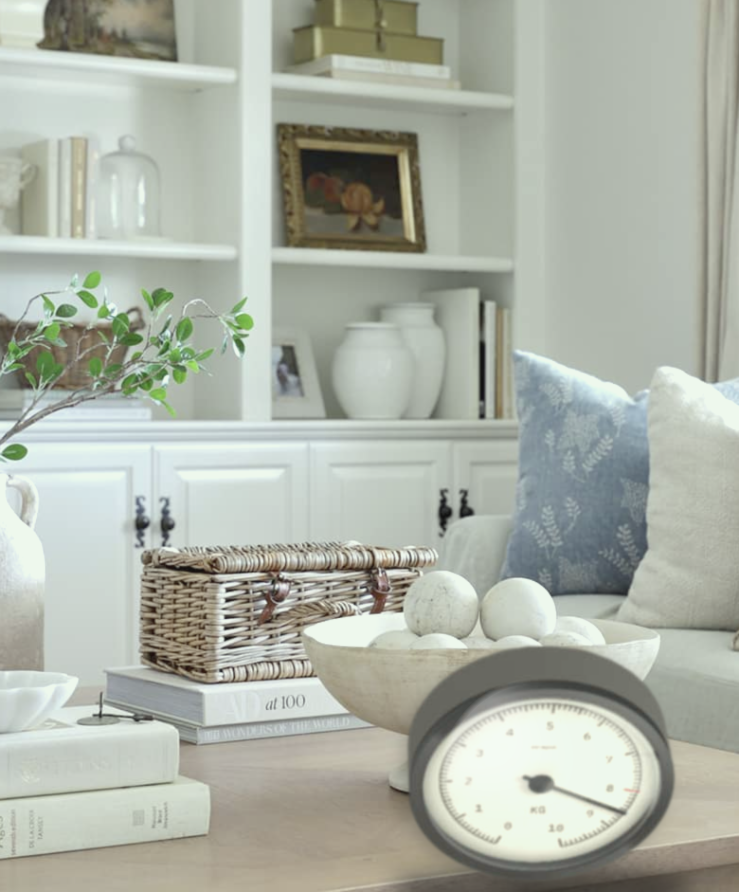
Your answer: 8.5kg
